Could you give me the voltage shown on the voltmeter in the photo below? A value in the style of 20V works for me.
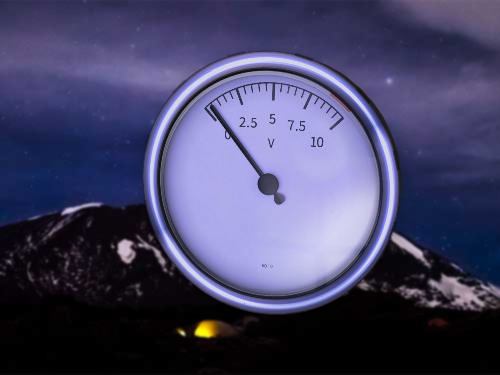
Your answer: 0.5V
